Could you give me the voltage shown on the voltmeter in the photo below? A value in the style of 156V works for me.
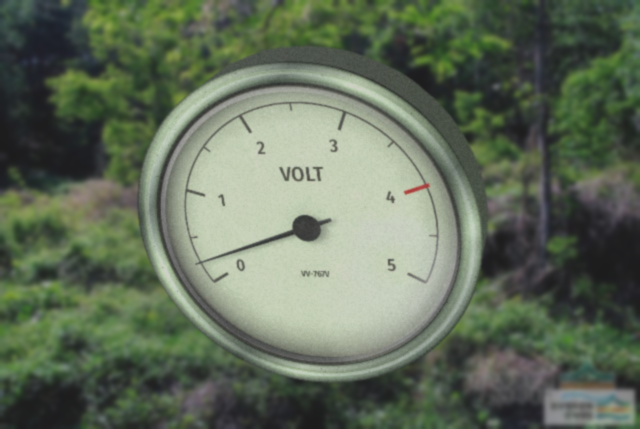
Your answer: 0.25V
